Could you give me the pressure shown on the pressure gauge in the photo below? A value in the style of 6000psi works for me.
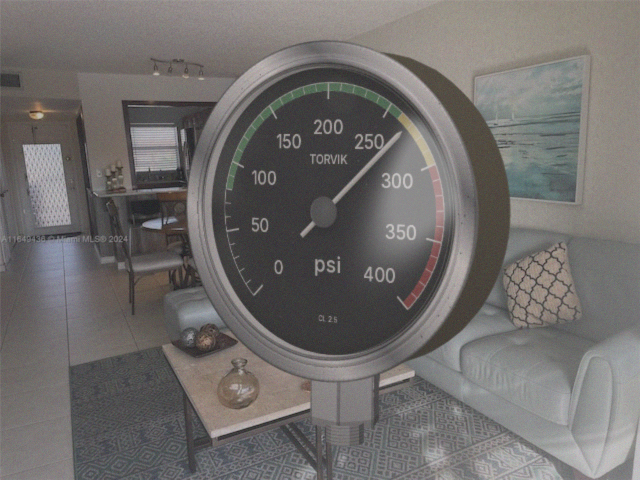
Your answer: 270psi
